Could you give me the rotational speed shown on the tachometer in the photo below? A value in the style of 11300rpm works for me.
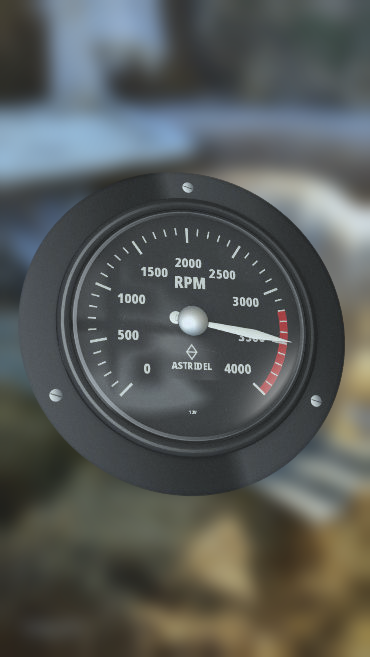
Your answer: 3500rpm
